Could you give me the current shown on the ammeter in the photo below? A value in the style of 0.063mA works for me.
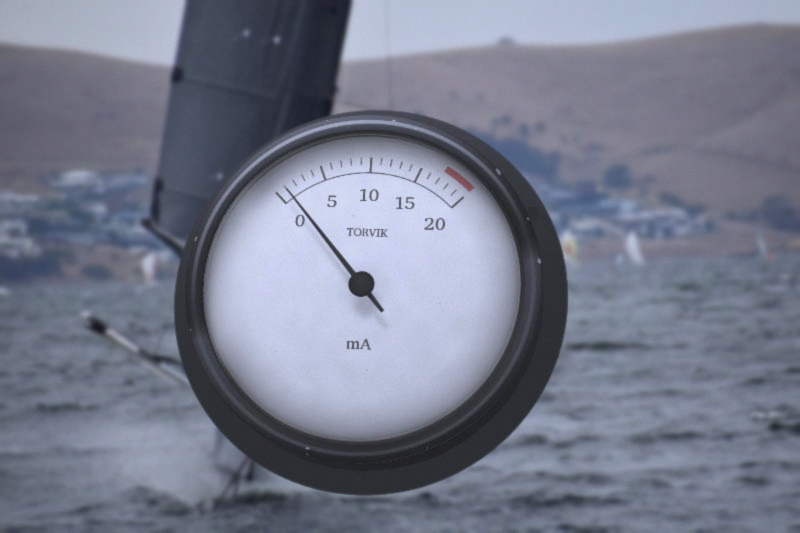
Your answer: 1mA
